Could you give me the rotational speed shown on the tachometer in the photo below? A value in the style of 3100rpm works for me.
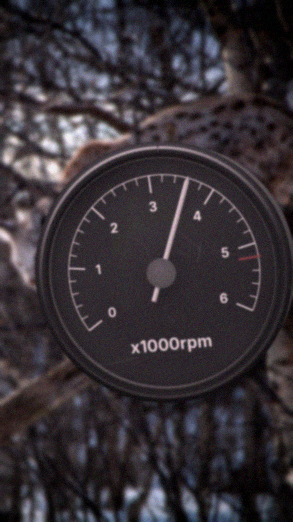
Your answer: 3600rpm
